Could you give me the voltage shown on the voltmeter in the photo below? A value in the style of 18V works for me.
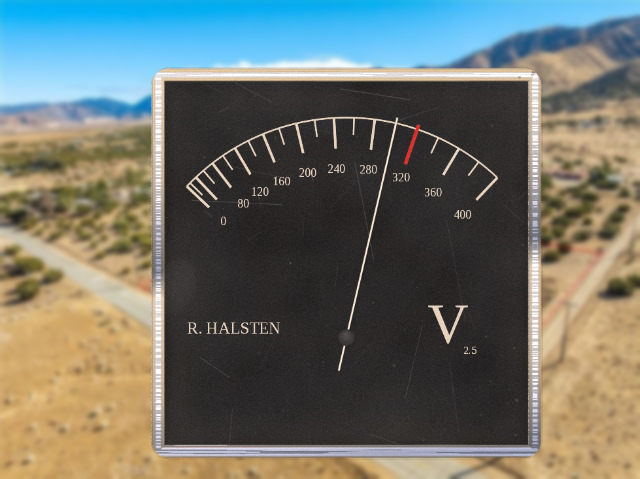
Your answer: 300V
